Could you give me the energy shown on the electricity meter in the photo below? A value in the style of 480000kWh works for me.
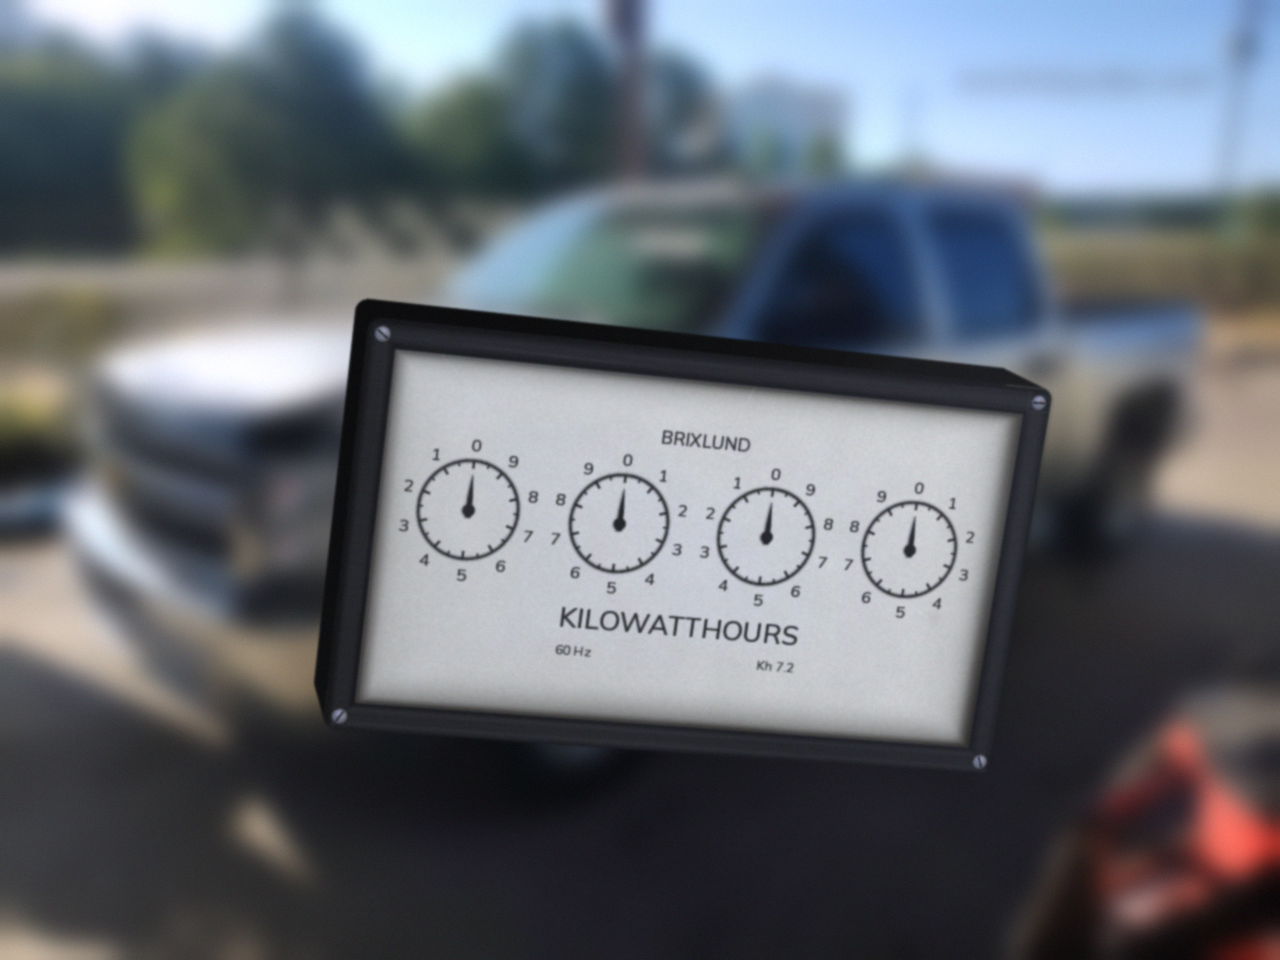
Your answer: 0kWh
